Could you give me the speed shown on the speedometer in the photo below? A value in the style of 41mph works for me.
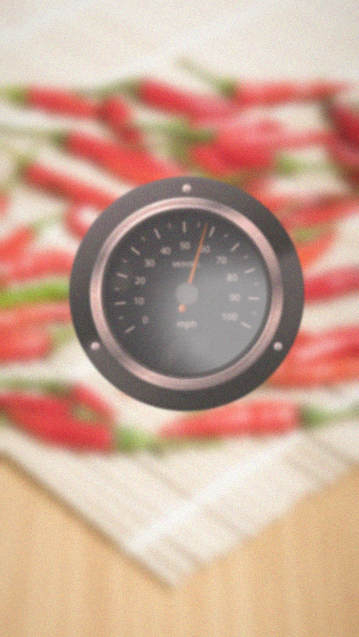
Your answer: 57.5mph
